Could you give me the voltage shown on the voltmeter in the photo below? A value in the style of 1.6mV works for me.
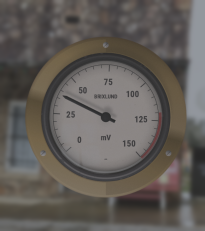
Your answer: 37.5mV
